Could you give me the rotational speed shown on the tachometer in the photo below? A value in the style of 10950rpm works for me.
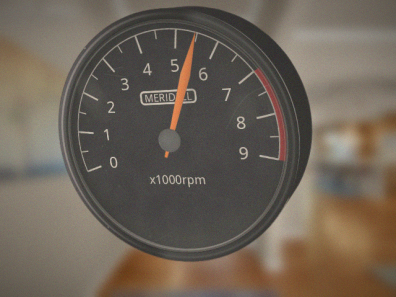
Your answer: 5500rpm
